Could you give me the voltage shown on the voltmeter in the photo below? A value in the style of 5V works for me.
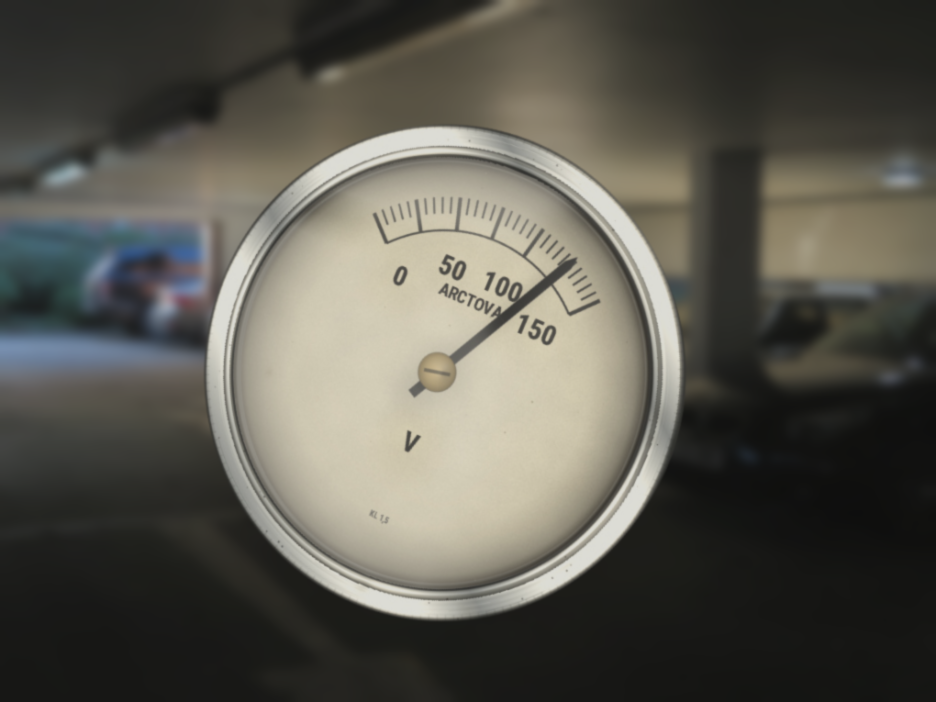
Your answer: 125V
